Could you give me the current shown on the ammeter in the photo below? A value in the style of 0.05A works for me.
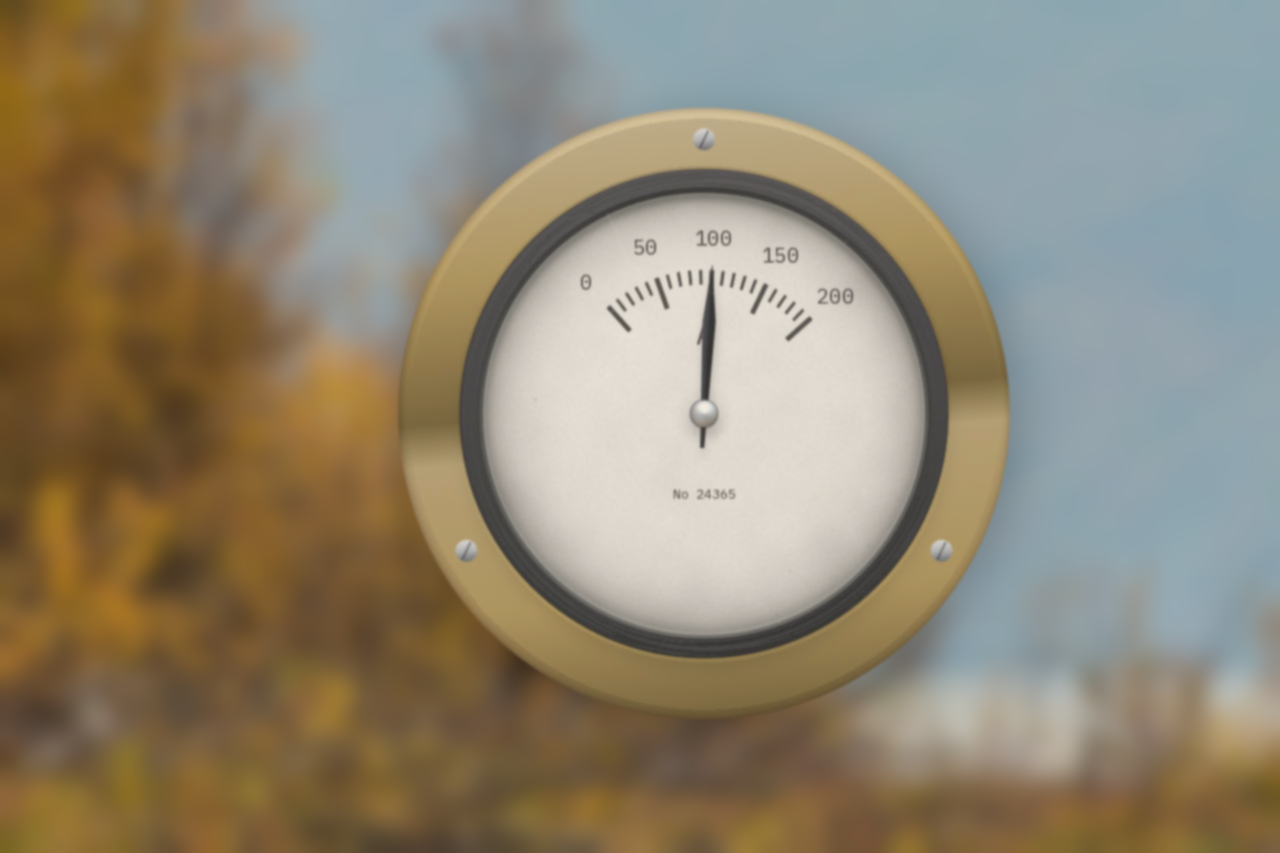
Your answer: 100A
